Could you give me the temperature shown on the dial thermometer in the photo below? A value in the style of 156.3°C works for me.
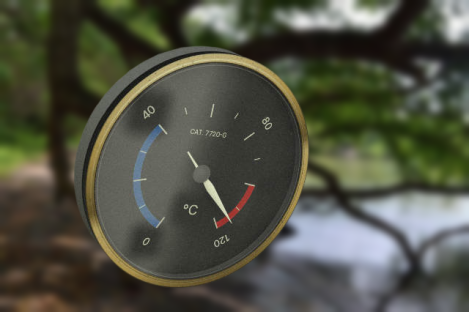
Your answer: 115°C
